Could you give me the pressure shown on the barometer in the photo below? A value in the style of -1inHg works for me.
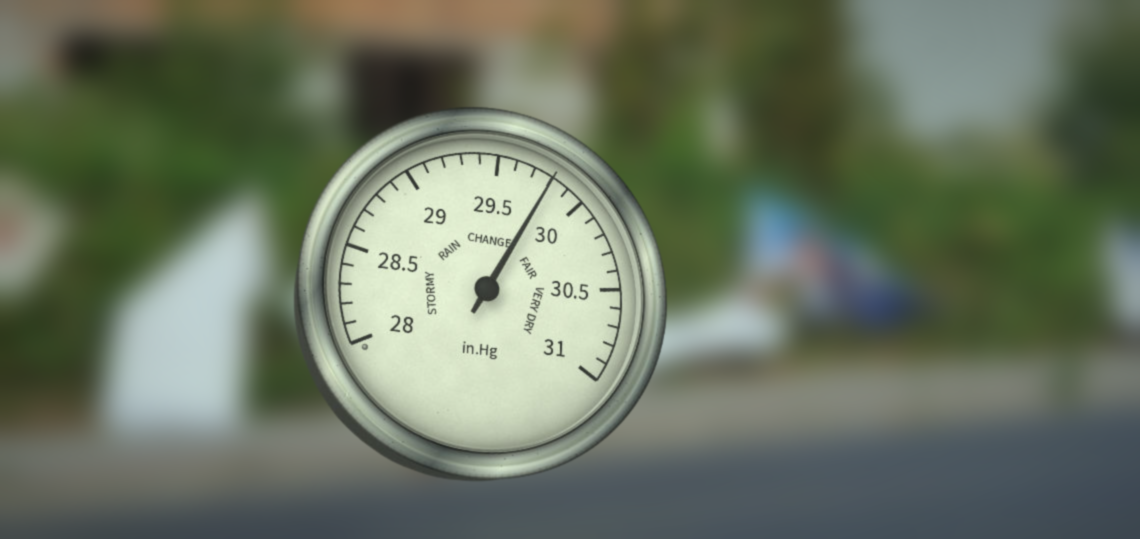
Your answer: 29.8inHg
